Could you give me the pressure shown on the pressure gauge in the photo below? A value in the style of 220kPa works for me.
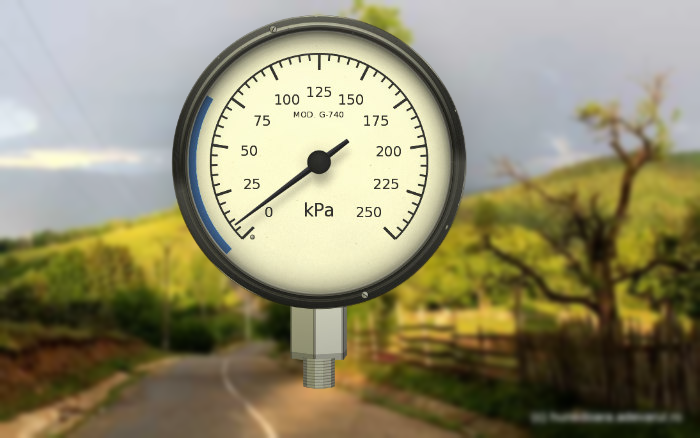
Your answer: 7.5kPa
